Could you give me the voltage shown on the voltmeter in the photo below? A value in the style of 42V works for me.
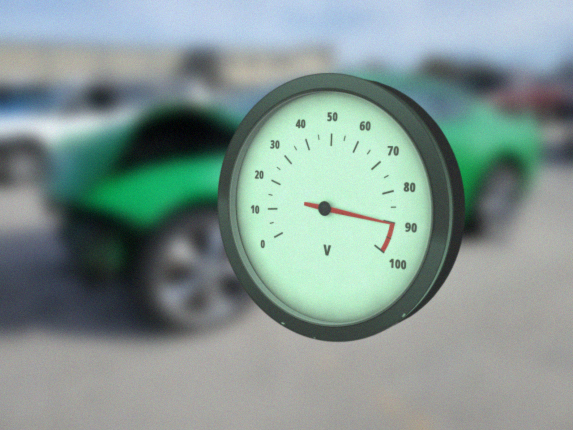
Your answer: 90V
